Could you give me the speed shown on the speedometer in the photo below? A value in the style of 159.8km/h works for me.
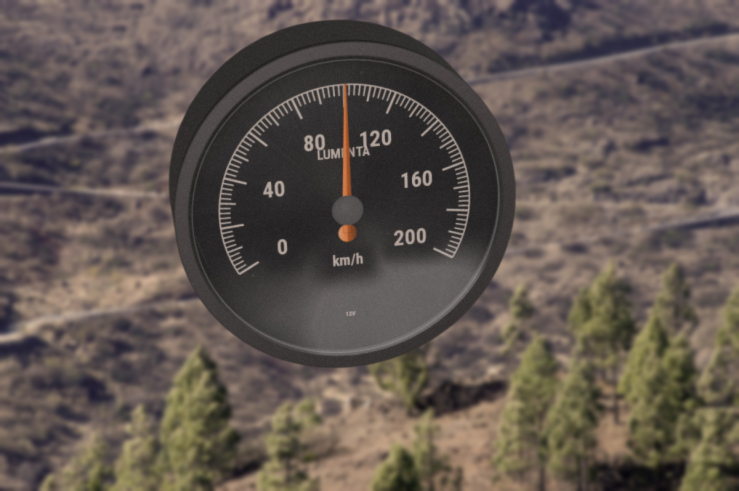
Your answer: 100km/h
